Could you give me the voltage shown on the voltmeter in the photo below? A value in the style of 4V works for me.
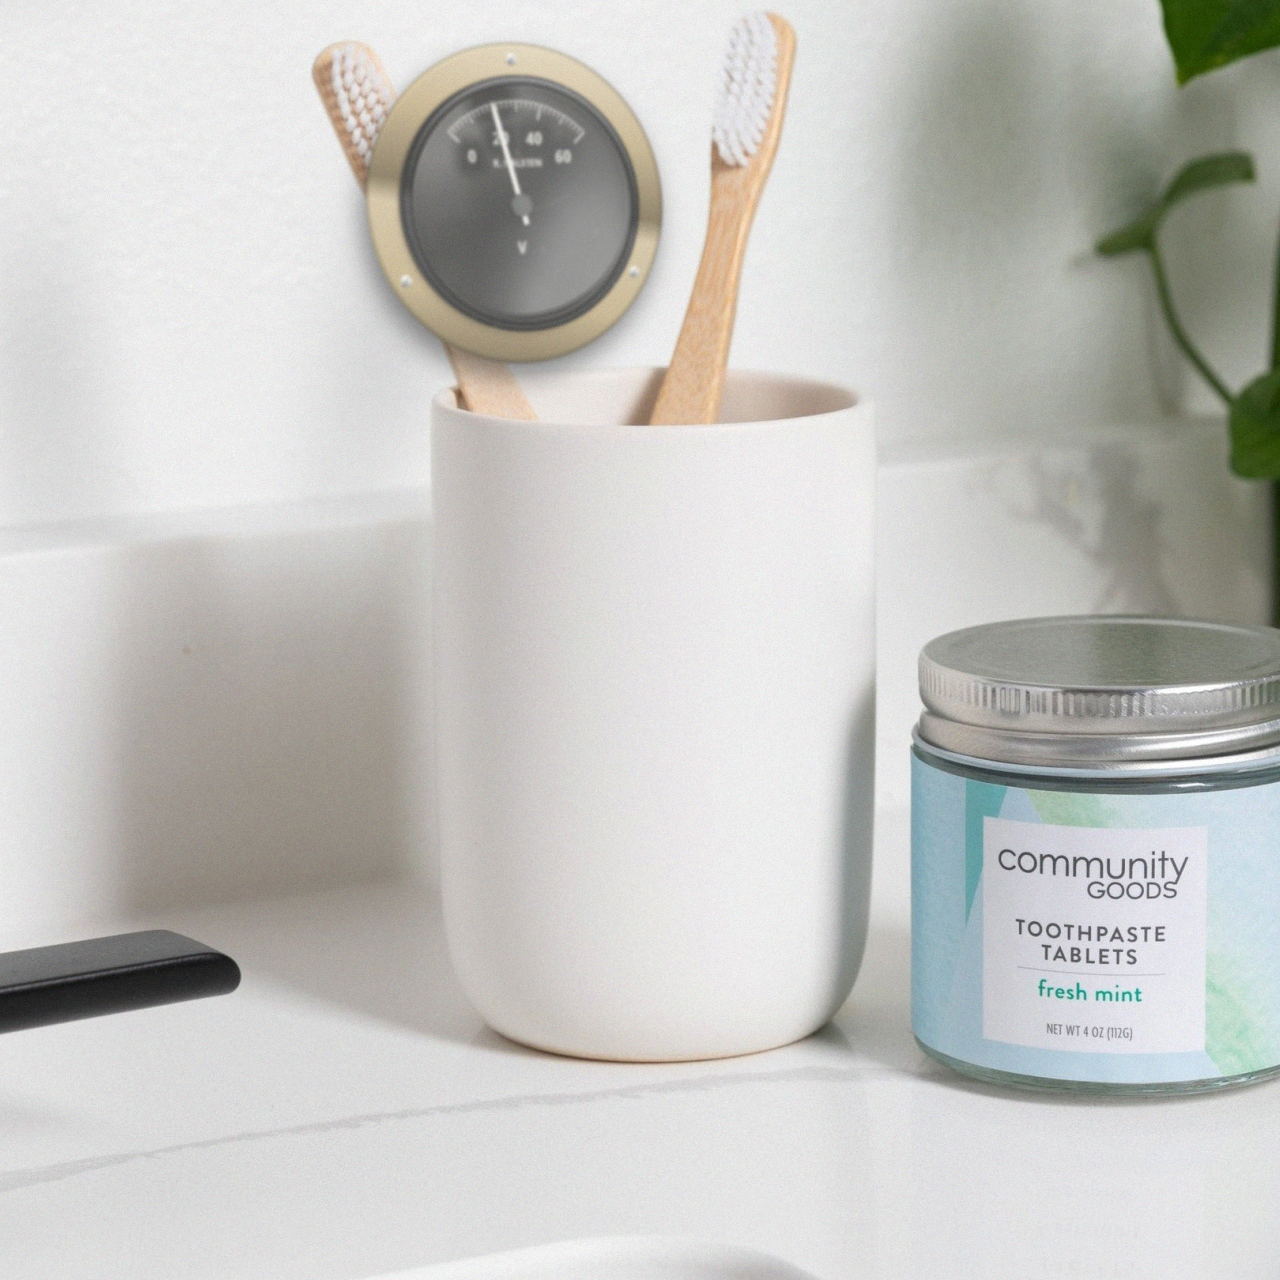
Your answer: 20V
